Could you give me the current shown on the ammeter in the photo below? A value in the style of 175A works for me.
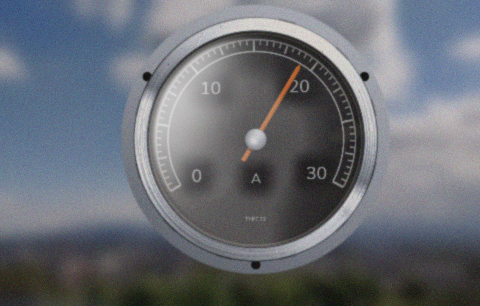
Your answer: 19A
